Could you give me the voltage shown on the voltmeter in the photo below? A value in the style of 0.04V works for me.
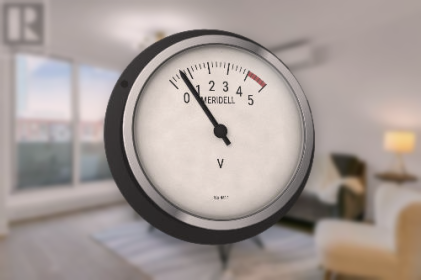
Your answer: 0.6V
